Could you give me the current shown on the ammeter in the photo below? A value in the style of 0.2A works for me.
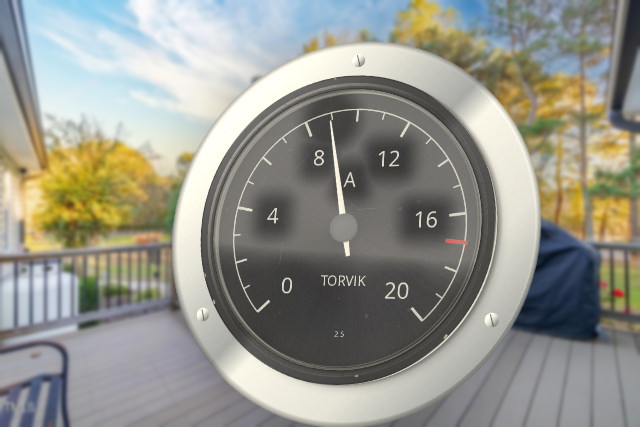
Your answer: 9A
